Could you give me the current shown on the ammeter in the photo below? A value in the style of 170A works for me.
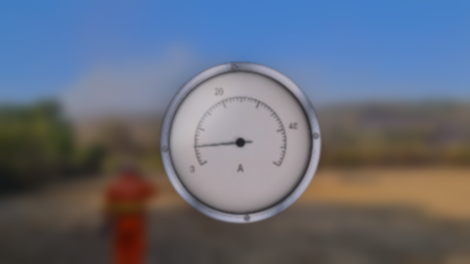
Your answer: 5A
